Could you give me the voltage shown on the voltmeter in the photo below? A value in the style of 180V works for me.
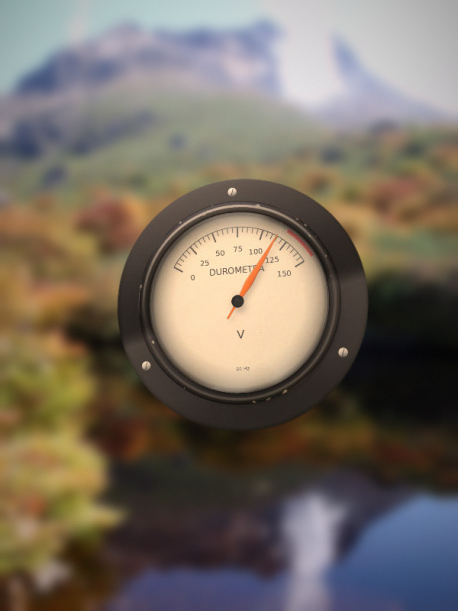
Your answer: 115V
